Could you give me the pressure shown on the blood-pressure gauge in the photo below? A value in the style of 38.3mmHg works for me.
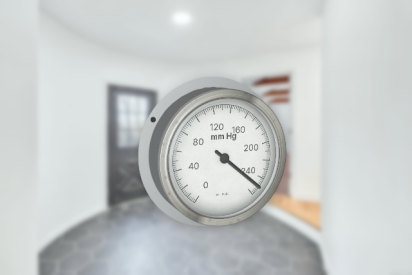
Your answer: 250mmHg
